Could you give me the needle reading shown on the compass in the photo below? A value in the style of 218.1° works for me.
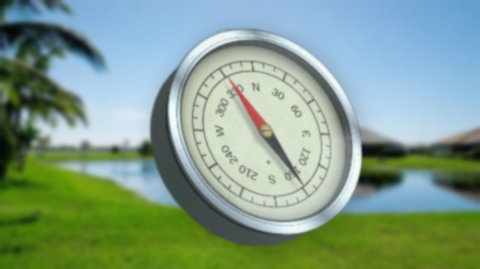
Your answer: 330°
